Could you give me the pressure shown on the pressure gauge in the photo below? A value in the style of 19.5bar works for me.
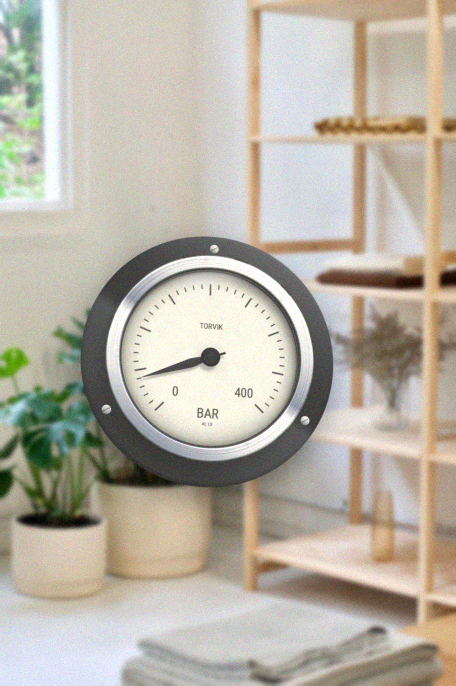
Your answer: 40bar
